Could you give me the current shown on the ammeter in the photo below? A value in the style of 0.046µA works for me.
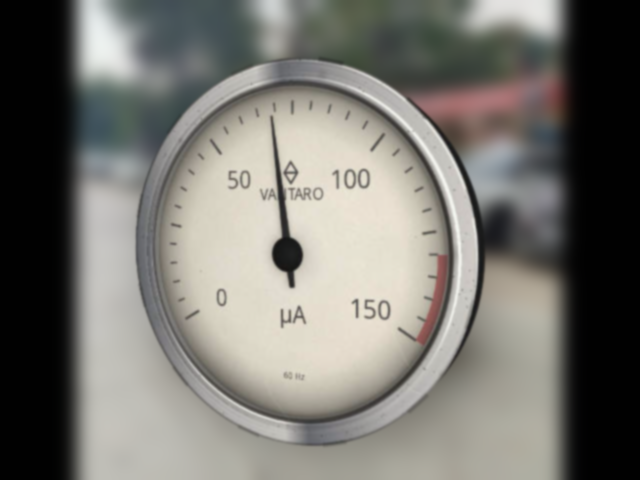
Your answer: 70µA
